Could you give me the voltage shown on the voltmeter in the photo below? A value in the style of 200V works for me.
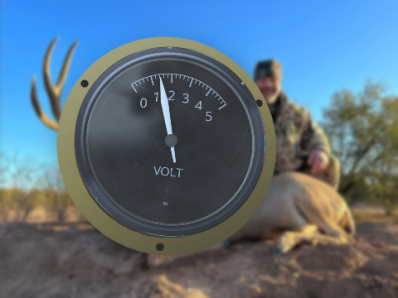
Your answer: 1.4V
